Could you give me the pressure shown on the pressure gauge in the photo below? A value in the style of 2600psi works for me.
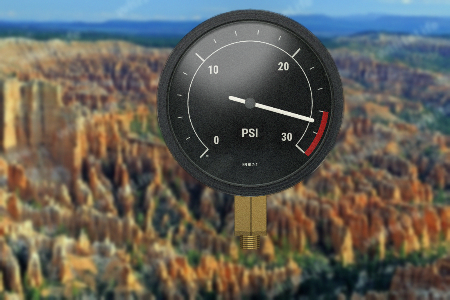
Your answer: 27psi
